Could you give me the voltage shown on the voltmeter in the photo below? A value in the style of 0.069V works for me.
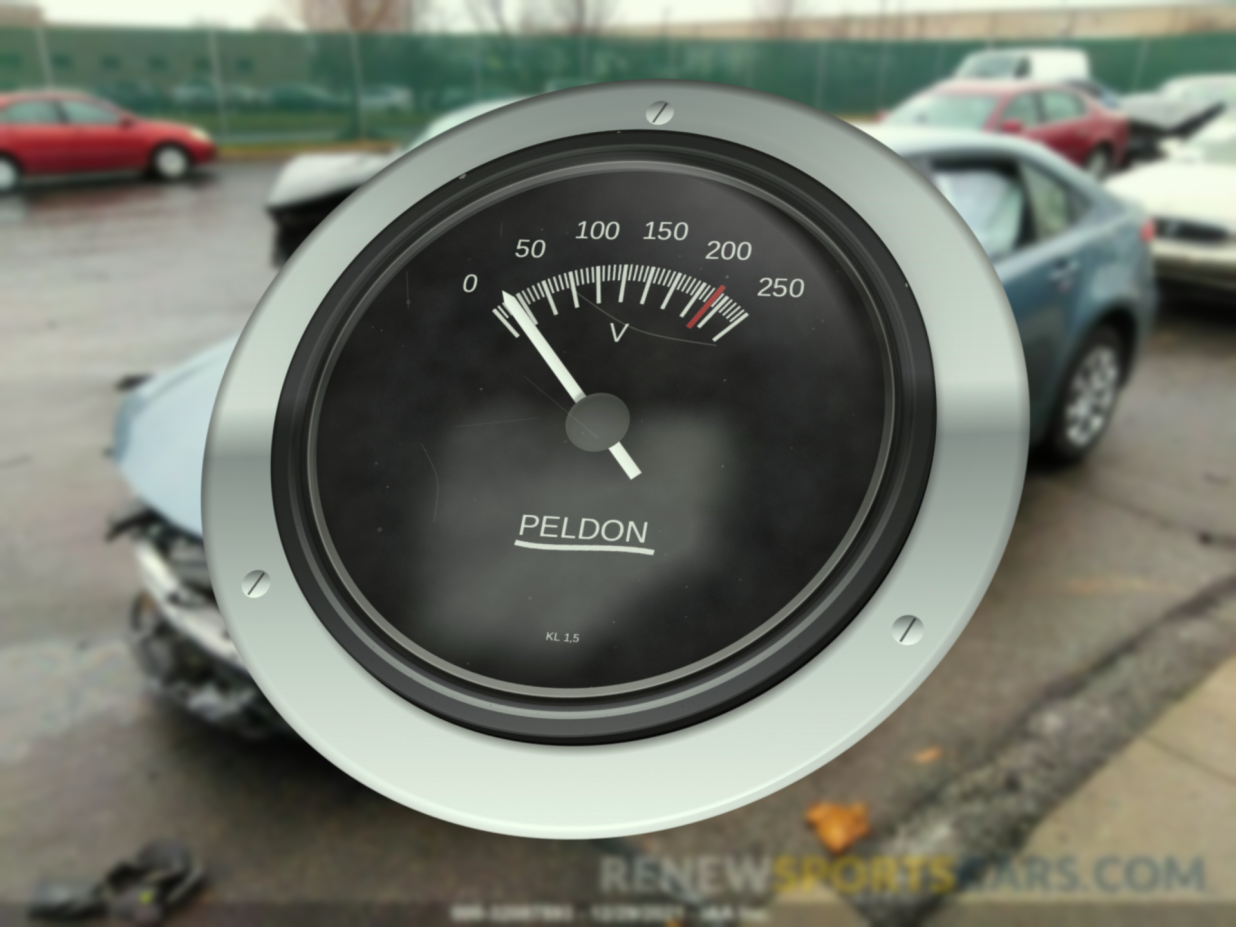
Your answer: 15V
